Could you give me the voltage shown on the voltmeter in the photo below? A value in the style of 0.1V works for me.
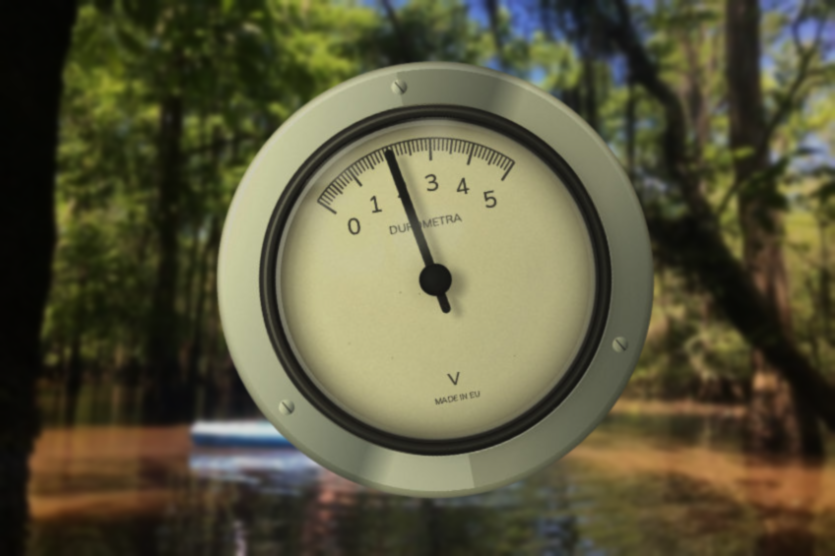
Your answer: 2V
